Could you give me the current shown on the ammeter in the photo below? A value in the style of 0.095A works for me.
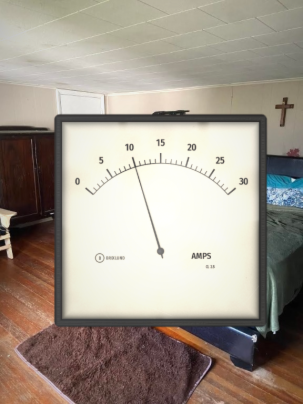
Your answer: 10A
